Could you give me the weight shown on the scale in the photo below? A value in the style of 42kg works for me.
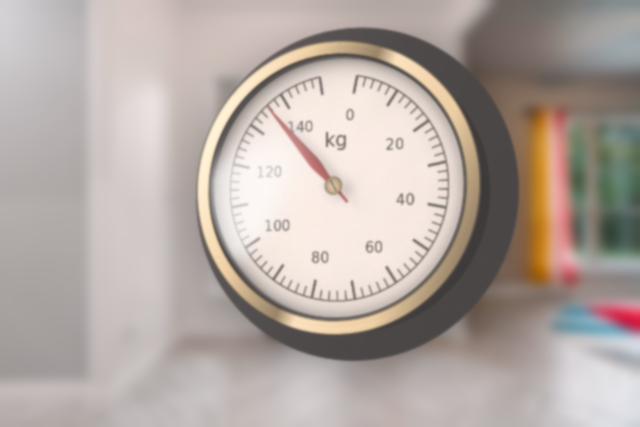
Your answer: 136kg
